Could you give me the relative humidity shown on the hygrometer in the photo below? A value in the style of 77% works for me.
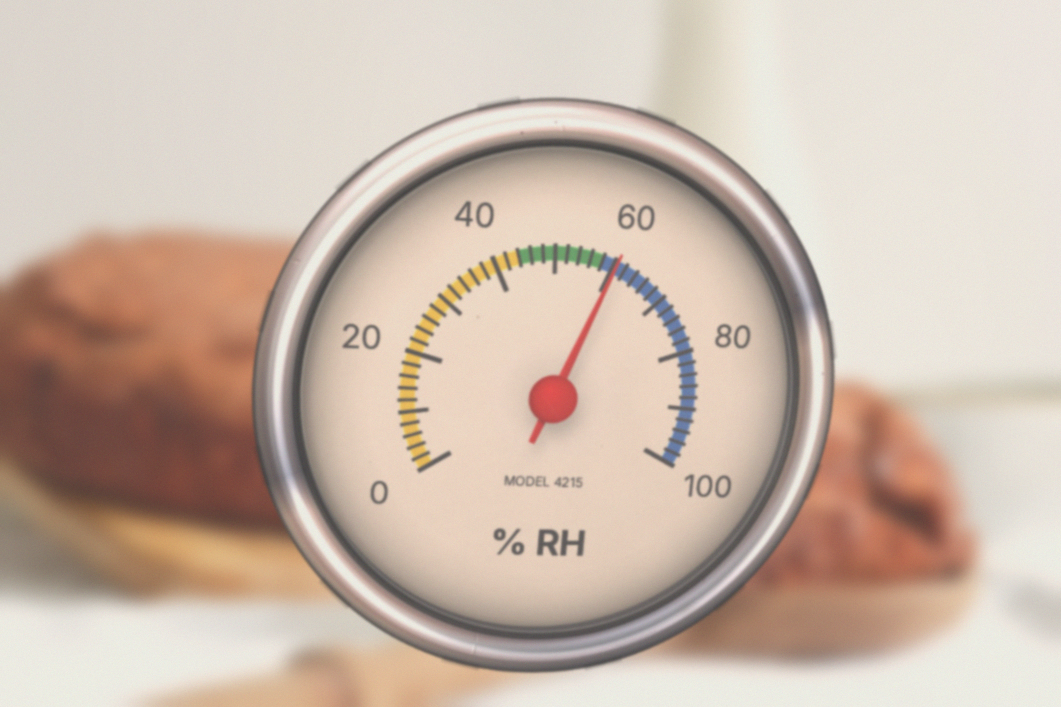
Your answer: 60%
